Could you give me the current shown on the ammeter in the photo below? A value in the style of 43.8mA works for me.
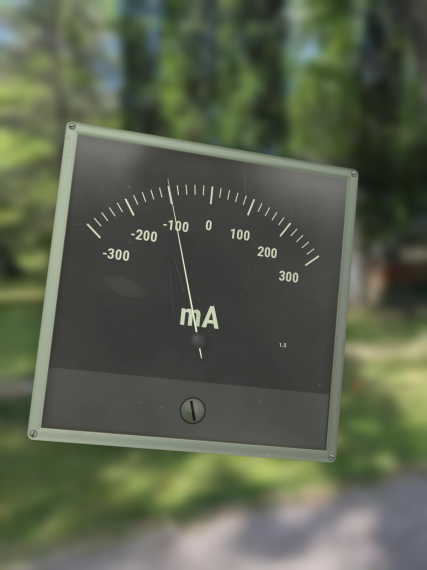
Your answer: -100mA
